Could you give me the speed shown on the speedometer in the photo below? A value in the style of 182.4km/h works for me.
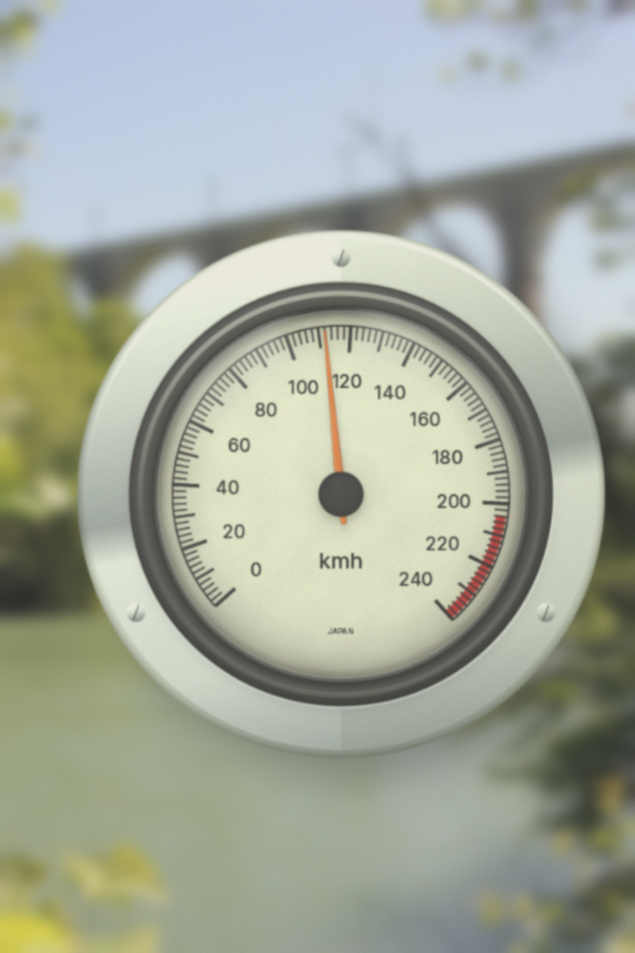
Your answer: 112km/h
